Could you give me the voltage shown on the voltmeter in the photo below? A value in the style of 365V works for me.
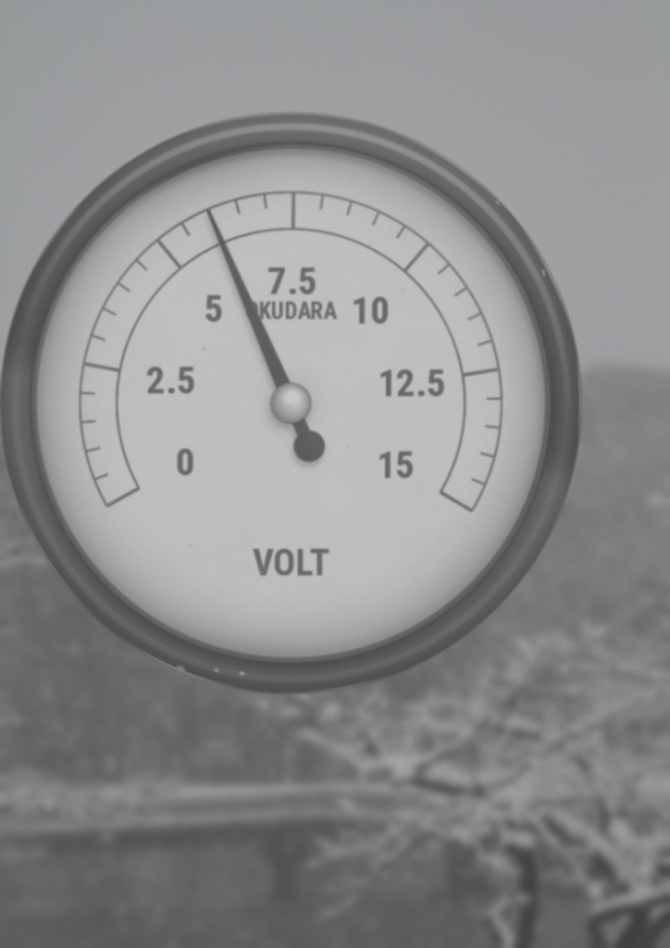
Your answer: 6V
